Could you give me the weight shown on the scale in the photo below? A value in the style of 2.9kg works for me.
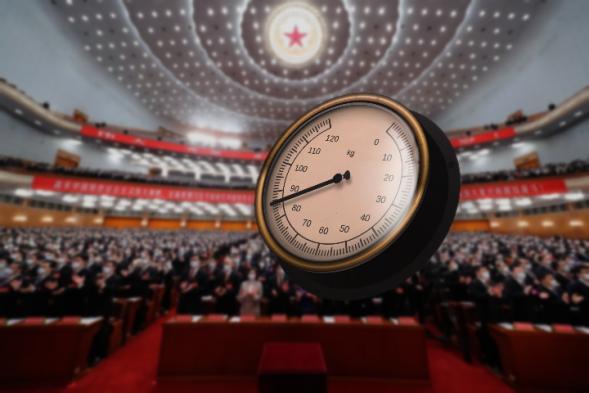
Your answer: 85kg
